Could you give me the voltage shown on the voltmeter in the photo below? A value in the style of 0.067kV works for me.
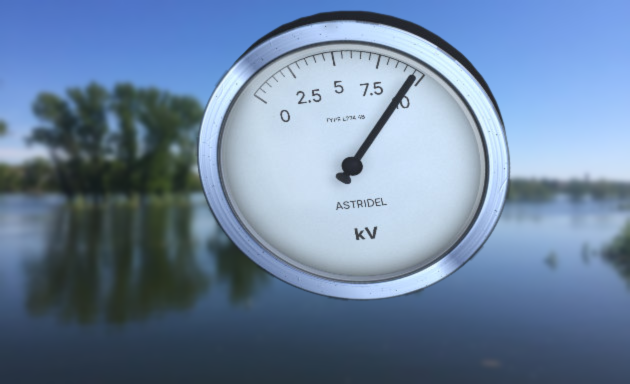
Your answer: 9.5kV
